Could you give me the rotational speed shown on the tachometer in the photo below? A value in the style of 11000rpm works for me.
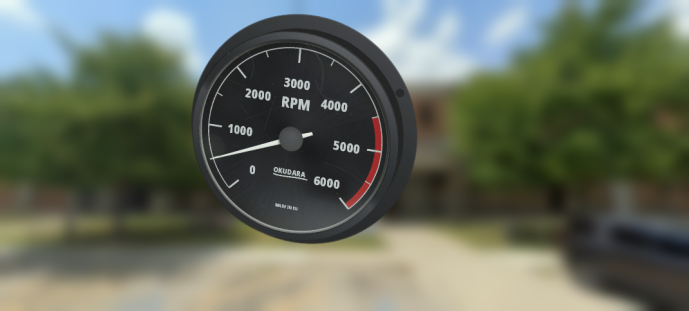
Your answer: 500rpm
